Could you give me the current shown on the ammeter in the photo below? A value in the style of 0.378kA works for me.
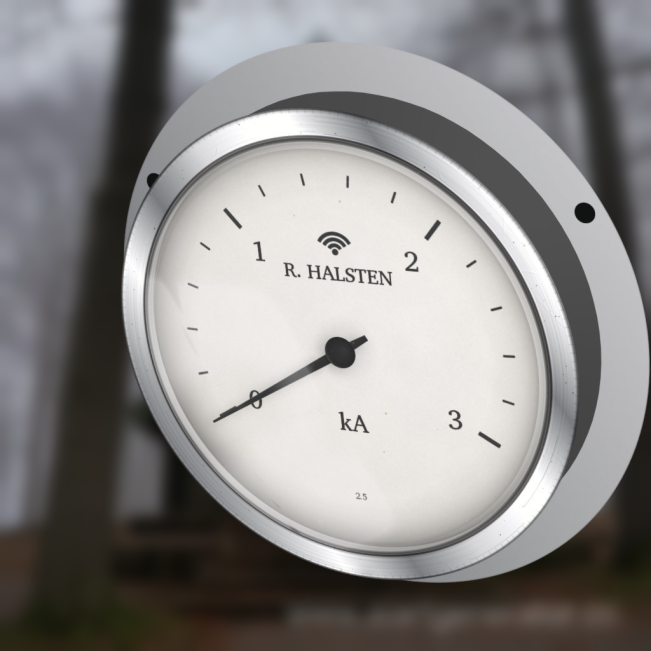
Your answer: 0kA
